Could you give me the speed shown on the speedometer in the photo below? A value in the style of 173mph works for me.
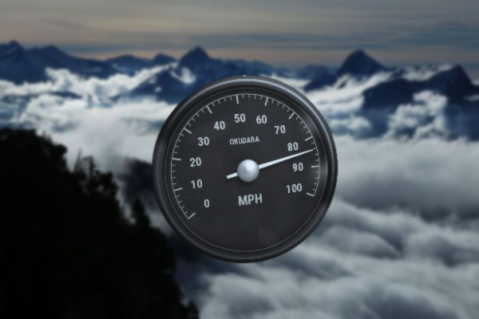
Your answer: 84mph
